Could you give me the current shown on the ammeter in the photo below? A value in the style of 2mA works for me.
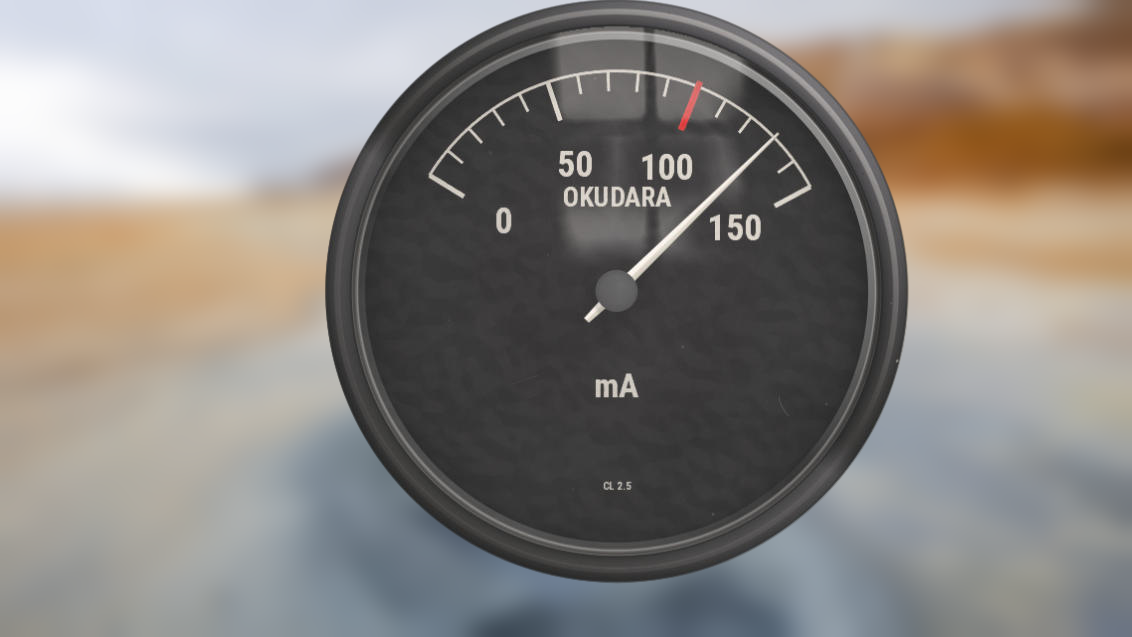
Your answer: 130mA
